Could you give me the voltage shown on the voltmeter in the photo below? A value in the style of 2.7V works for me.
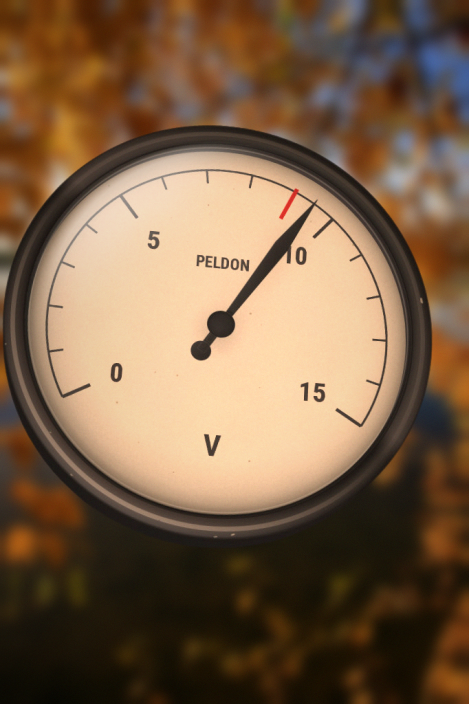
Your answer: 9.5V
